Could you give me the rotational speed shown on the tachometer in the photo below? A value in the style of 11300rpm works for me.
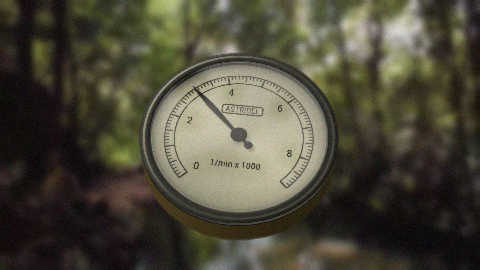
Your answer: 3000rpm
